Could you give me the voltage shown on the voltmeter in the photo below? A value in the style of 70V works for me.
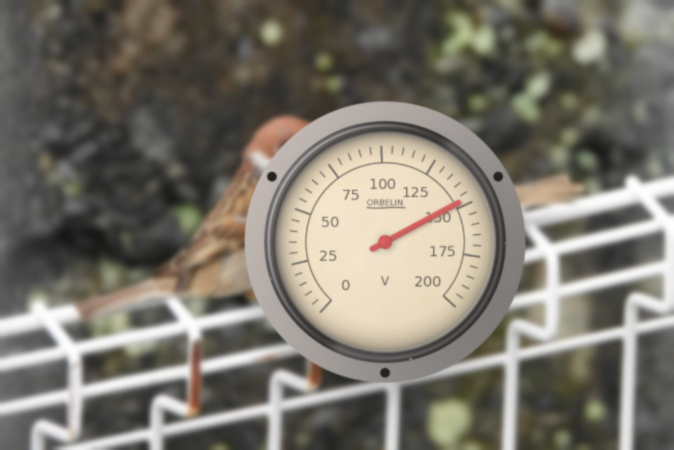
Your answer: 147.5V
